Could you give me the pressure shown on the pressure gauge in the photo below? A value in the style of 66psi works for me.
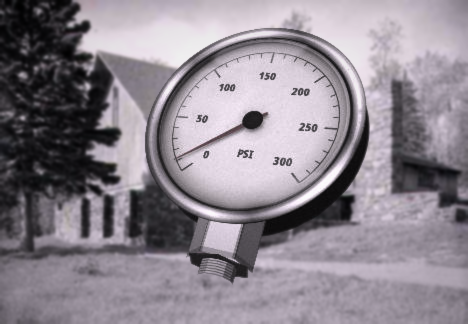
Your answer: 10psi
